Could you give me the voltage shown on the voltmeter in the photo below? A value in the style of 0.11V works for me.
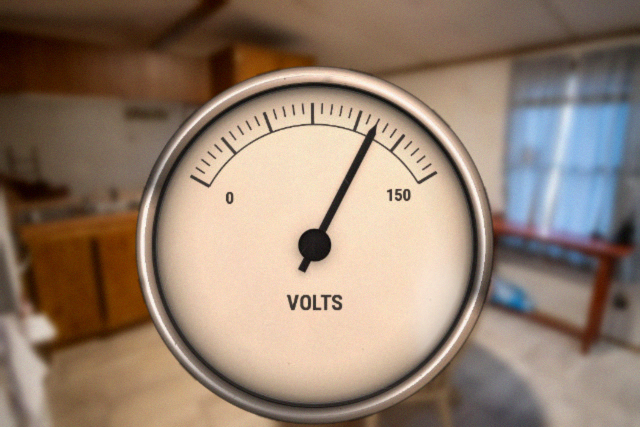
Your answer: 110V
